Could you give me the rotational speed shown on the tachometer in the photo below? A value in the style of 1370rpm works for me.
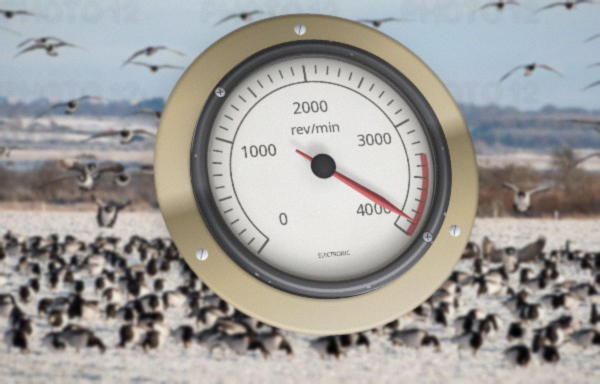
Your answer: 3900rpm
